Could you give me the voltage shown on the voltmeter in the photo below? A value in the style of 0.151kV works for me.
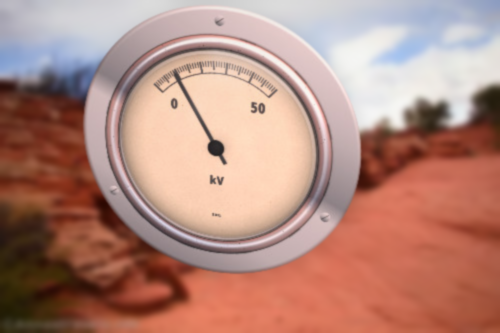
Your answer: 10kV
